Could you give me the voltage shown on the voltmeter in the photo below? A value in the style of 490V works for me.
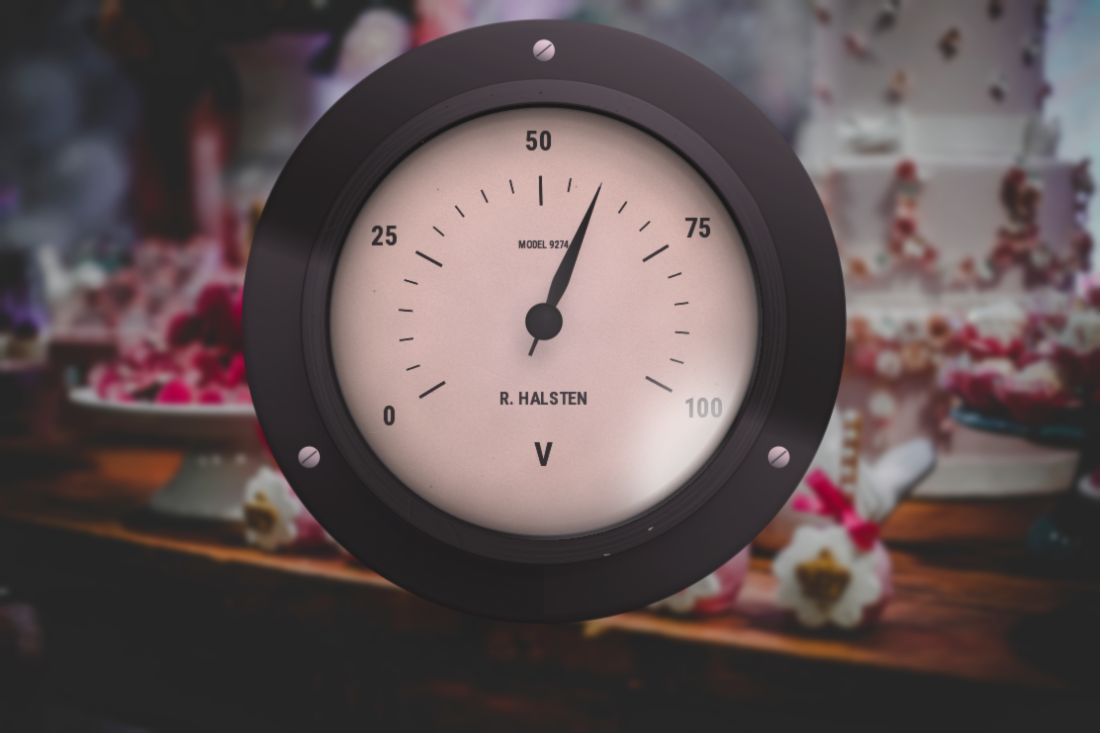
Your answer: 60V
